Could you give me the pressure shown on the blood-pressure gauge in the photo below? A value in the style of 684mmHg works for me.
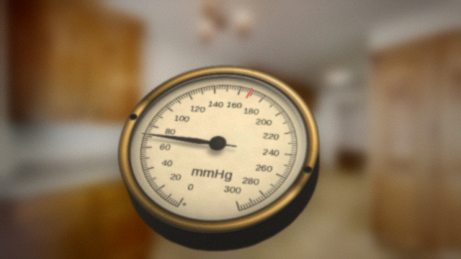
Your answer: 70mmHg
